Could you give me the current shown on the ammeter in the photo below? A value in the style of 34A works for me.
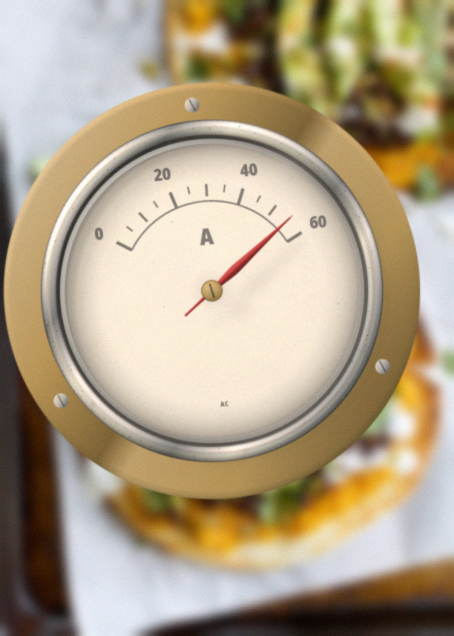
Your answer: 55A
